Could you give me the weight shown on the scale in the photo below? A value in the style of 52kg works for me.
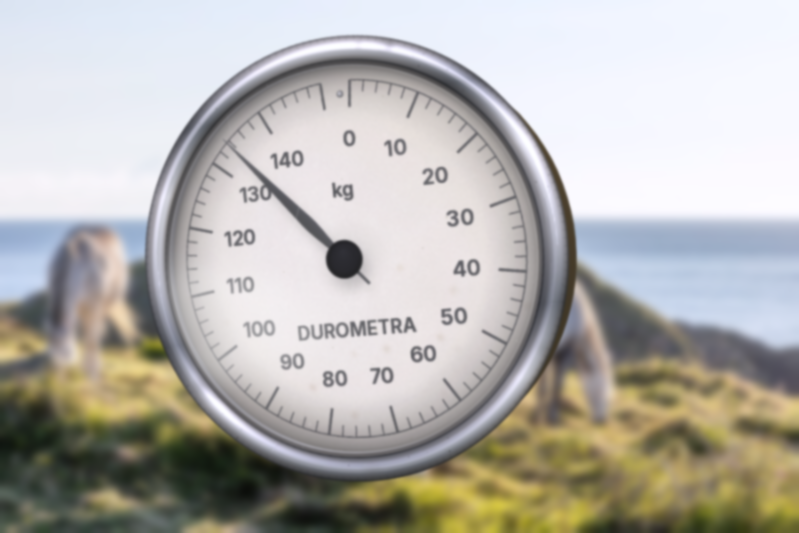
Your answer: 134kg
